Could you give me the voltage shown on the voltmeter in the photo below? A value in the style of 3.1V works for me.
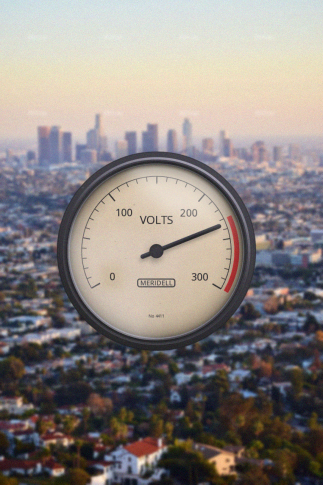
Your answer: 235V
